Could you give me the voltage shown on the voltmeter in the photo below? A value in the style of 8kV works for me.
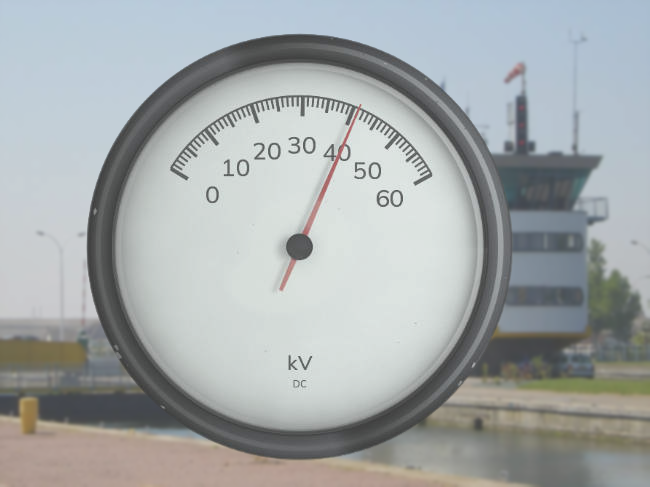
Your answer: 41kV
